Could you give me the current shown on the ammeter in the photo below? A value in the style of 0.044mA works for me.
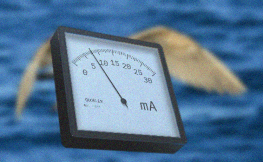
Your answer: 7.5mA
